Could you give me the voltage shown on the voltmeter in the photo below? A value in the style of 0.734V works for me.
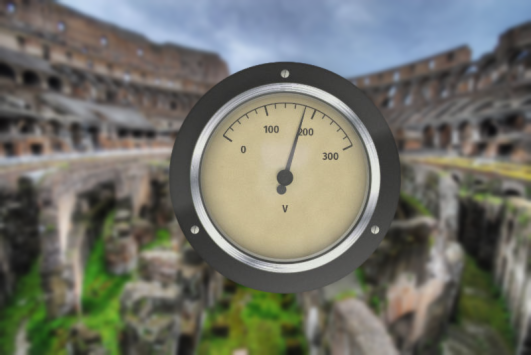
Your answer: 180V
